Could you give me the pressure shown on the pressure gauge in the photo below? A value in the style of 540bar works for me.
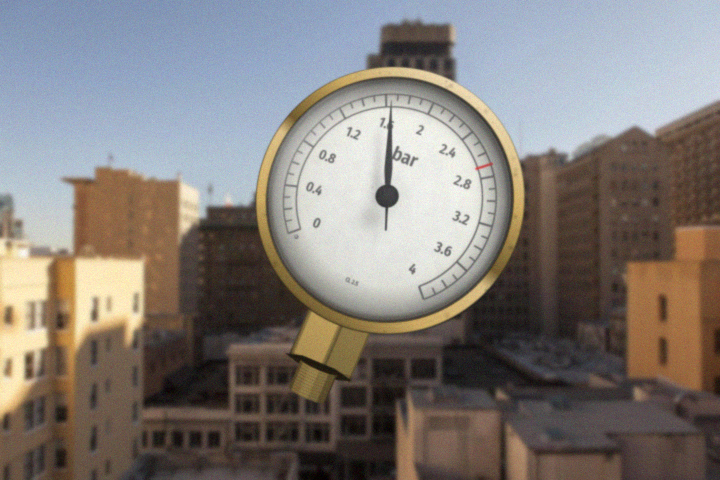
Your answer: 1.65bar
